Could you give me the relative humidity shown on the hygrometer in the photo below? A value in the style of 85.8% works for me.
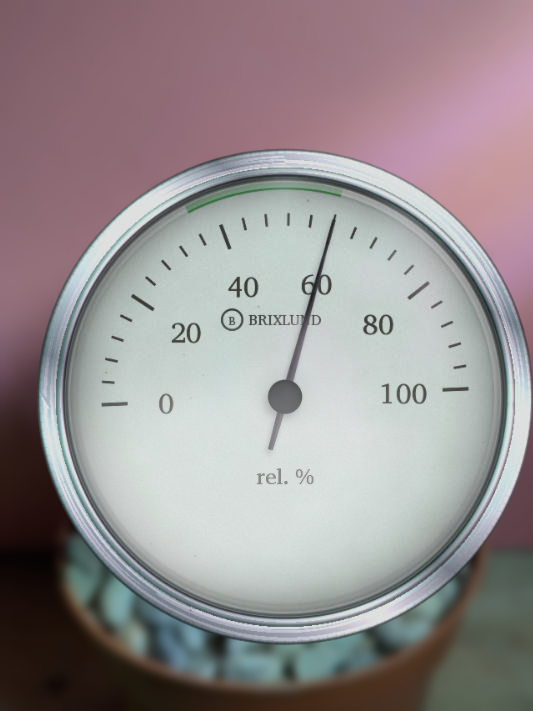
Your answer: 60%
